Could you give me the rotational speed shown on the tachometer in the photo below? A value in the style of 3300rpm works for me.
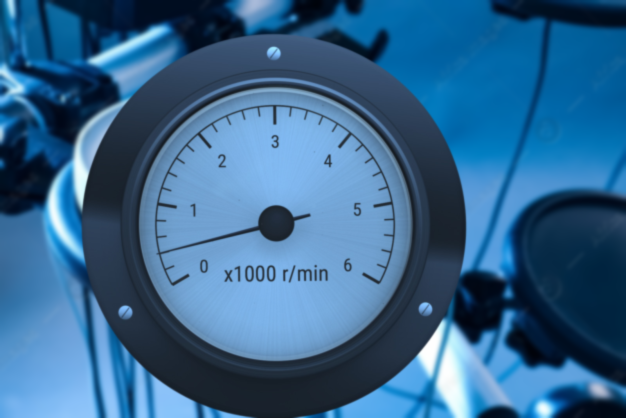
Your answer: 400rpm
